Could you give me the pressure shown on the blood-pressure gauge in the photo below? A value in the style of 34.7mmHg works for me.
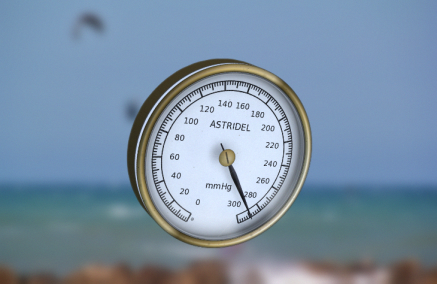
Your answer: 290mmHg
